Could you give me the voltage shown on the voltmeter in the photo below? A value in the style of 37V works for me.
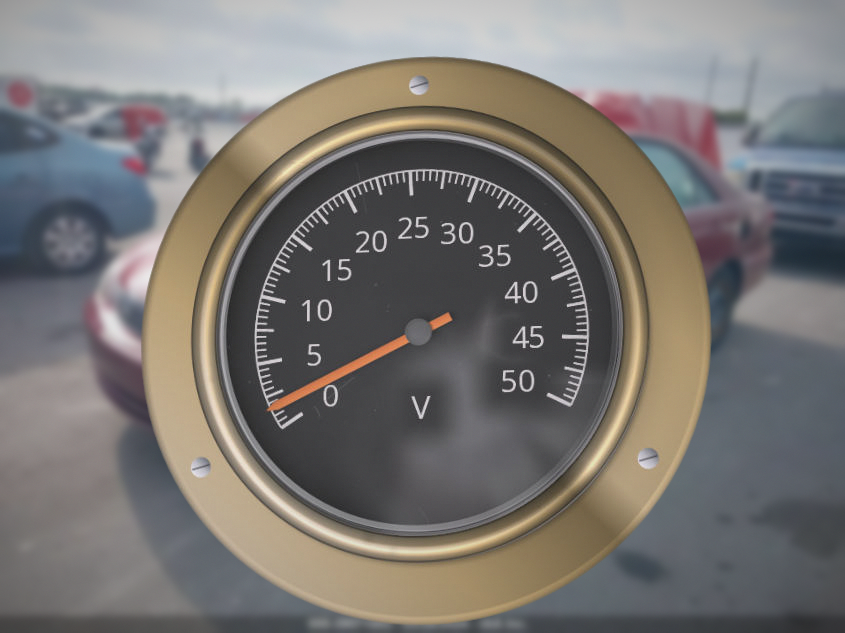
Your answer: 1.5V
